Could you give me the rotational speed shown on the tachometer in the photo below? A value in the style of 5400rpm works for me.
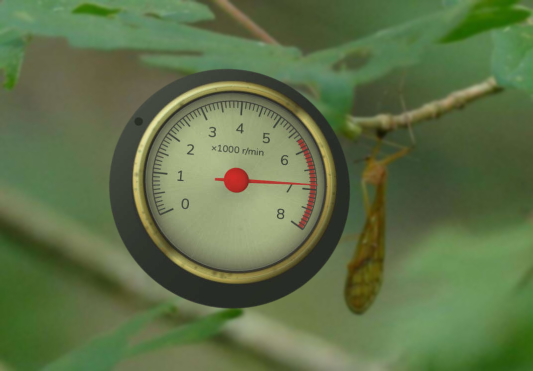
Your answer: 6900rpm
